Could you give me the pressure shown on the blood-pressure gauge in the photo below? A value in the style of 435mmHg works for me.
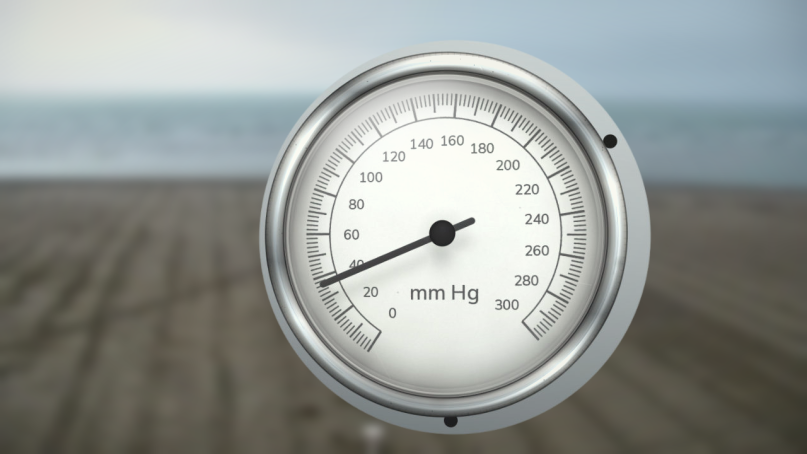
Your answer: 36mmHg
